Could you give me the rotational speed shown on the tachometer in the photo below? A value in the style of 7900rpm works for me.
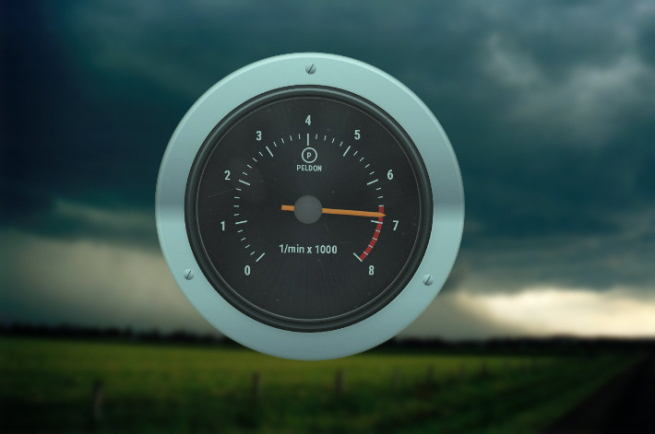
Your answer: 6800rpm
